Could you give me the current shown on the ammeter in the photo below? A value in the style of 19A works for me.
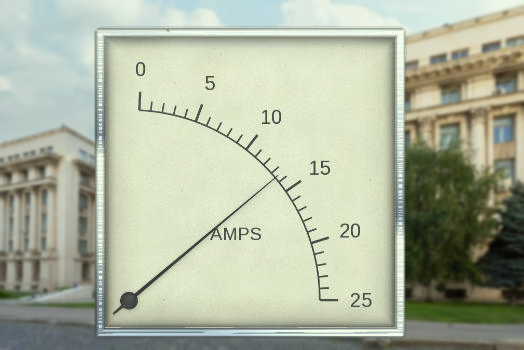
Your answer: 13.5A
